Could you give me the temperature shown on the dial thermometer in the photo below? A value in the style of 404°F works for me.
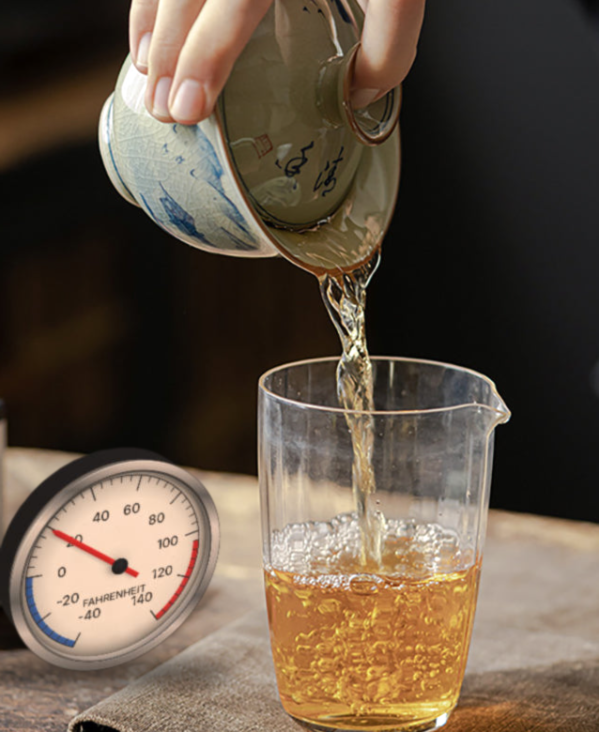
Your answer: 20°F
